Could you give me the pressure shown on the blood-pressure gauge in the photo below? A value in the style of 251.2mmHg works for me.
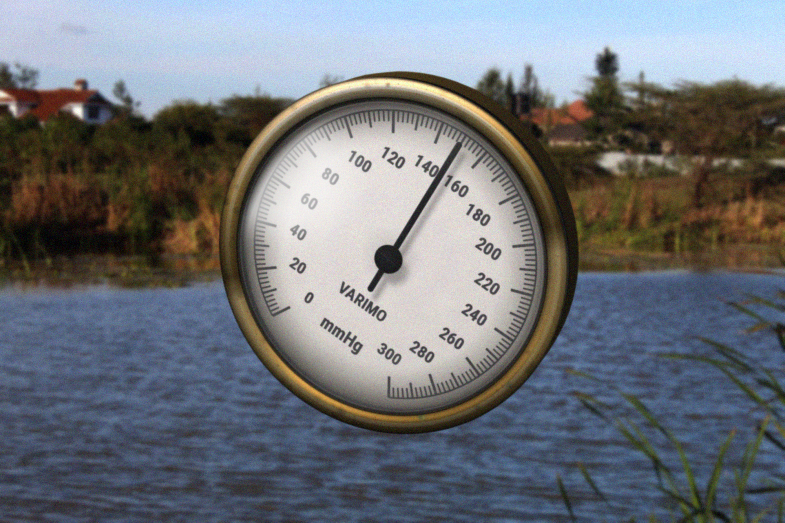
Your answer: 150mmHg
